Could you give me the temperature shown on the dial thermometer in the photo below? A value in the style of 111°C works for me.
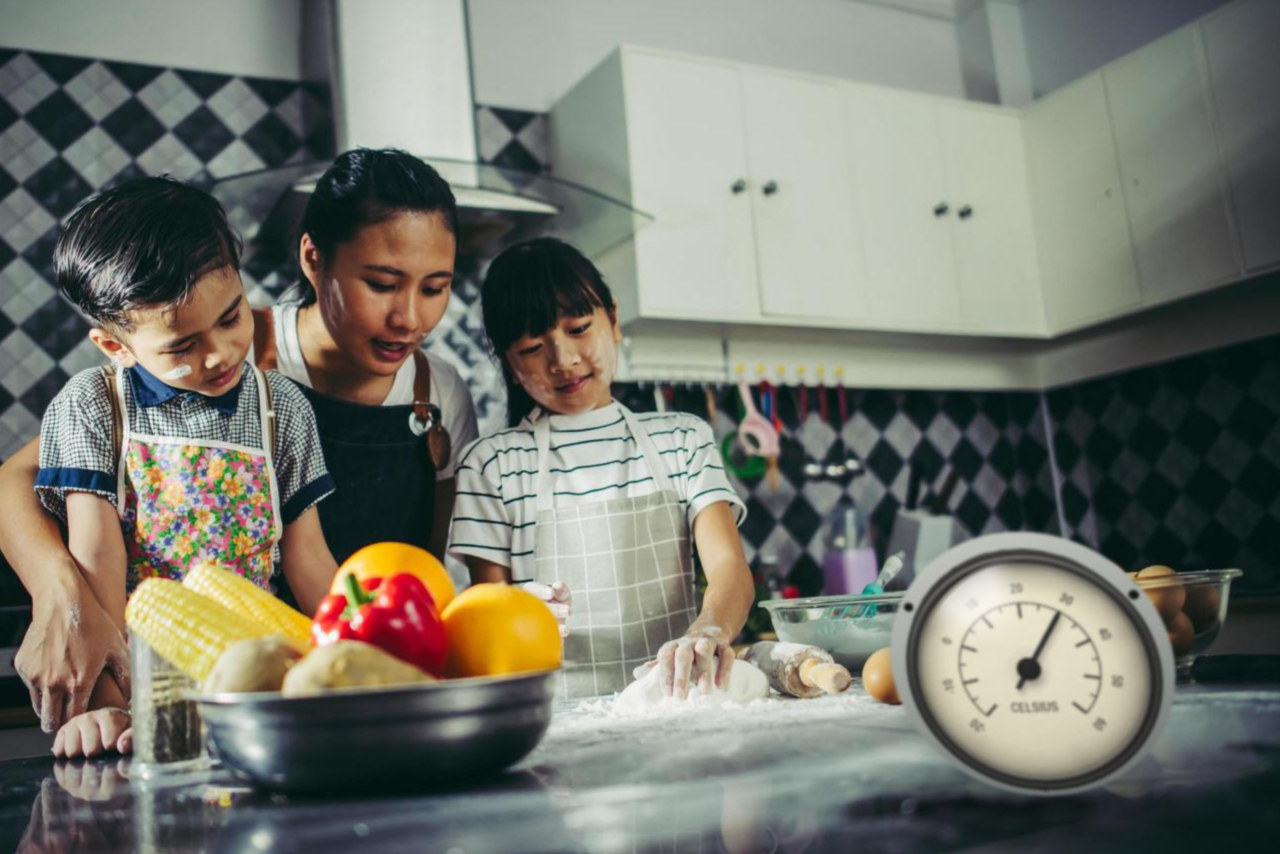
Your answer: 30°C
